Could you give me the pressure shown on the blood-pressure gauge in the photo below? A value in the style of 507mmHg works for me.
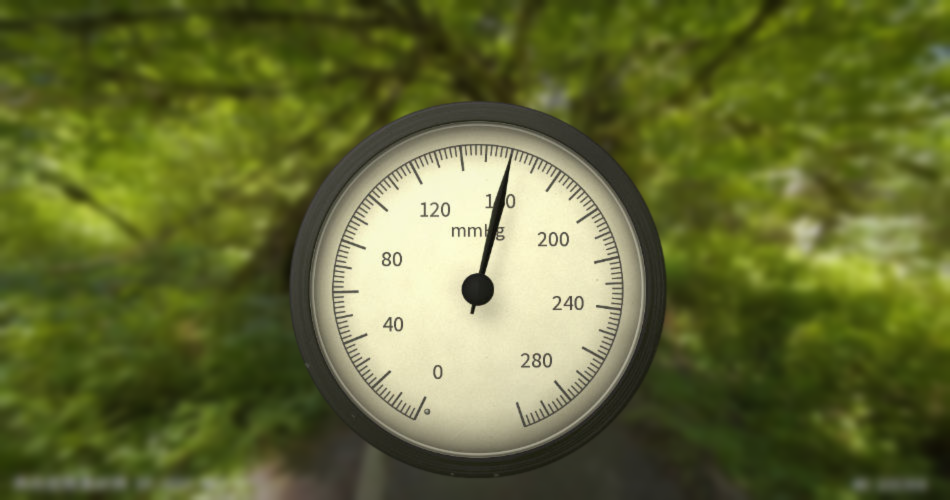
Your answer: 160mmHg
